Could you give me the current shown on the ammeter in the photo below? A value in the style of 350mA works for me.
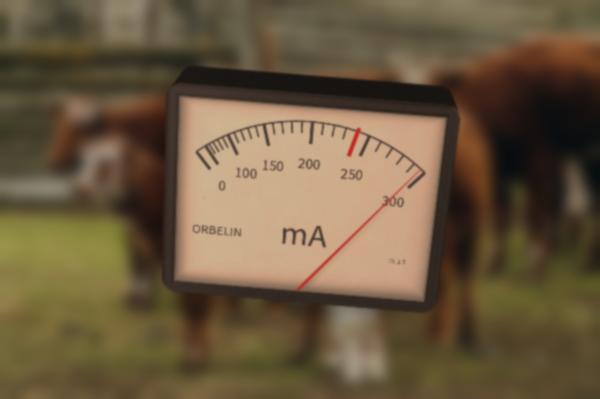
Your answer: 295mA
